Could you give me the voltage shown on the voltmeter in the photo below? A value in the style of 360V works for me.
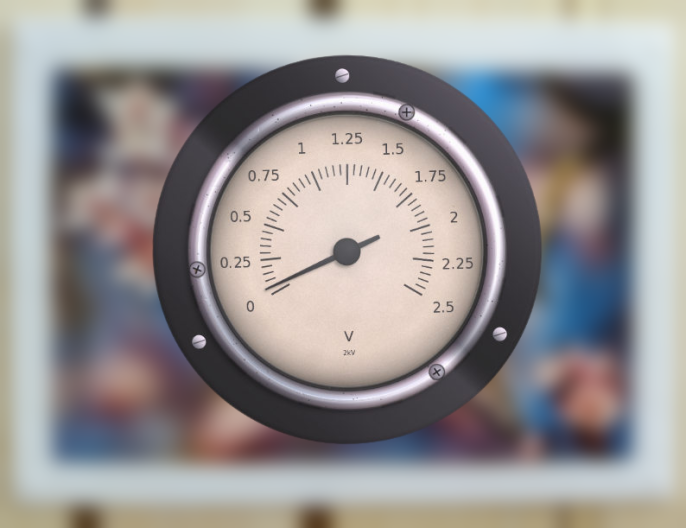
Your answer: 0.05V
